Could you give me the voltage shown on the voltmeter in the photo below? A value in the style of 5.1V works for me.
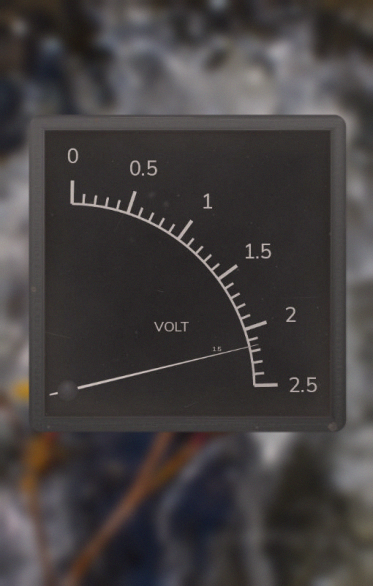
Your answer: 2.15V
